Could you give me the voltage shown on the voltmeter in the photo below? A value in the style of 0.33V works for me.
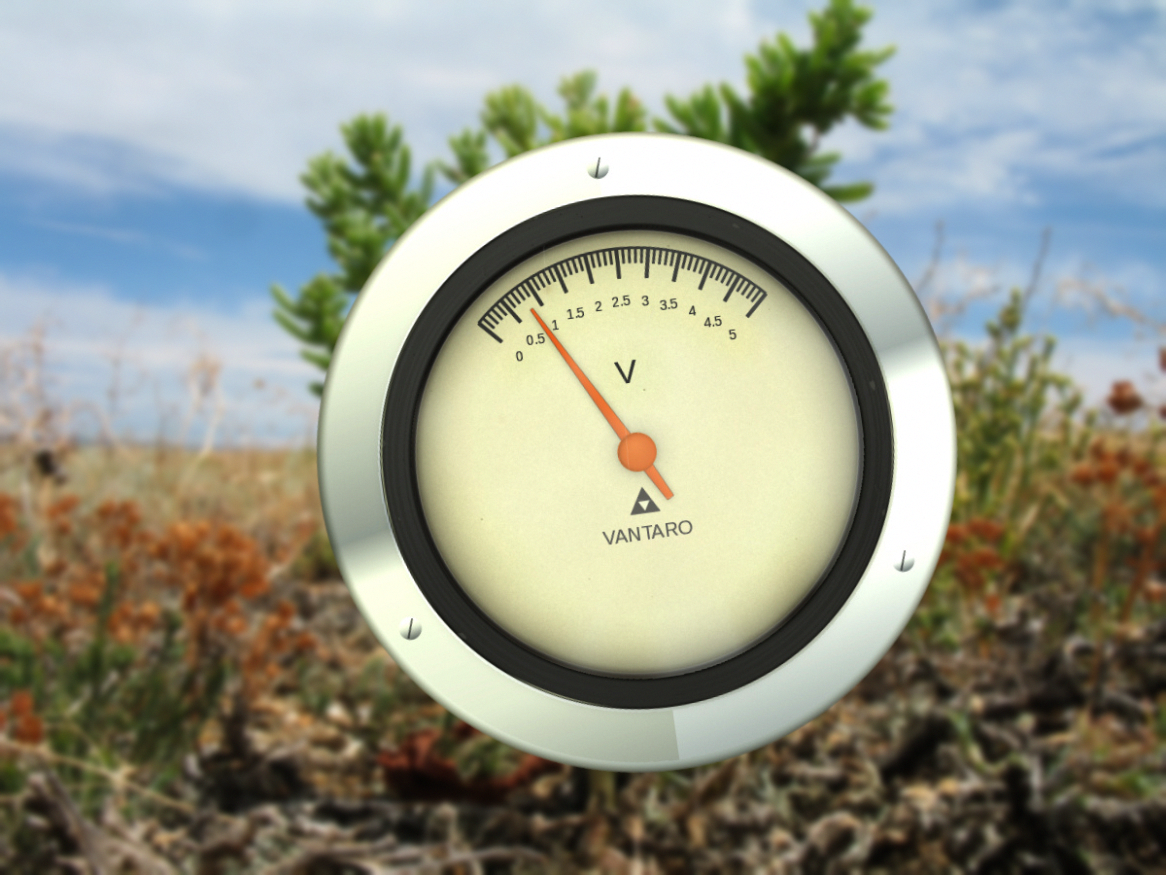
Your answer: 0.8V
